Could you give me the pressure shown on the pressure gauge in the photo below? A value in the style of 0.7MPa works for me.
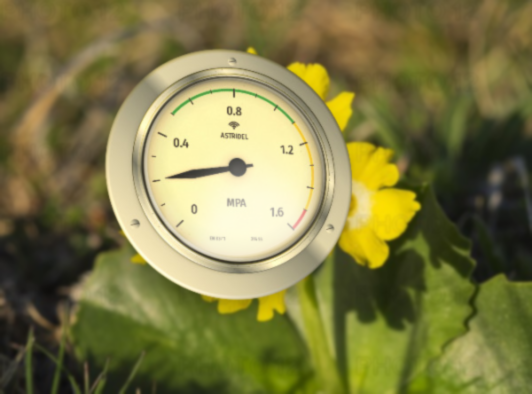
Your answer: 0.2MPa
